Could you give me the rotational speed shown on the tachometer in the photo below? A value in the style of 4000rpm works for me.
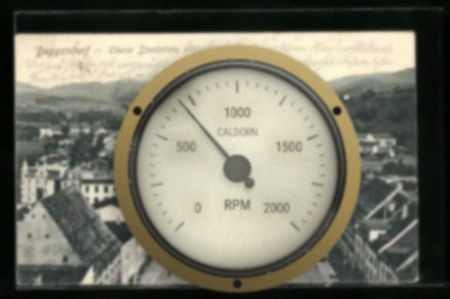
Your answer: 700rpm
